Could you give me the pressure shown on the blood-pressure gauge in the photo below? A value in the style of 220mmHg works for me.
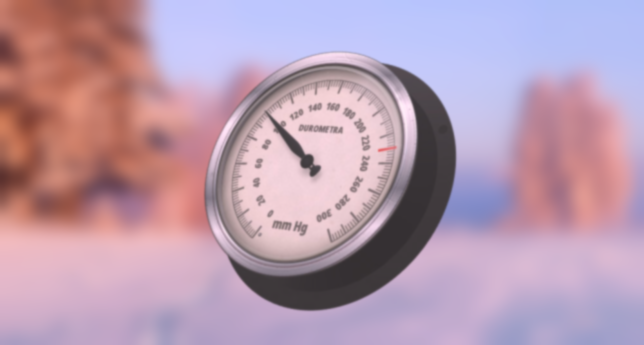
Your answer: 100mmHg
